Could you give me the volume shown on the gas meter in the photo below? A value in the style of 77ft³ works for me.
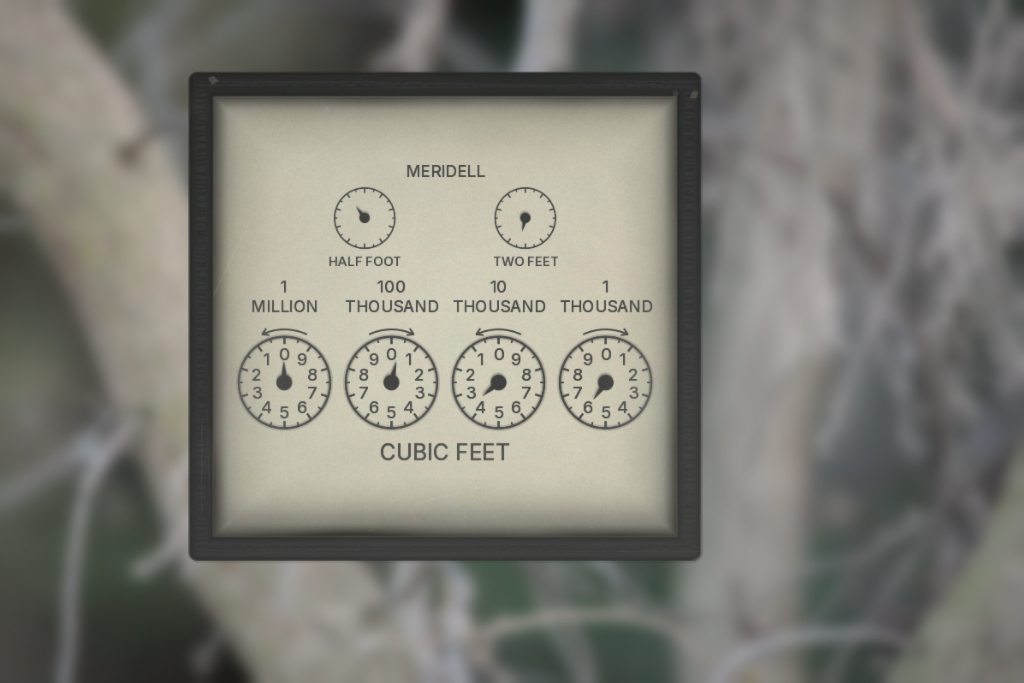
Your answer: 3600ft³
